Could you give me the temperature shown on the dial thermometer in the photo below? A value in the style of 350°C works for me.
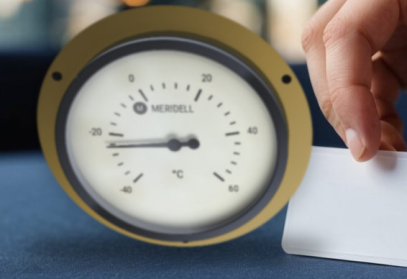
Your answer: -24°C
